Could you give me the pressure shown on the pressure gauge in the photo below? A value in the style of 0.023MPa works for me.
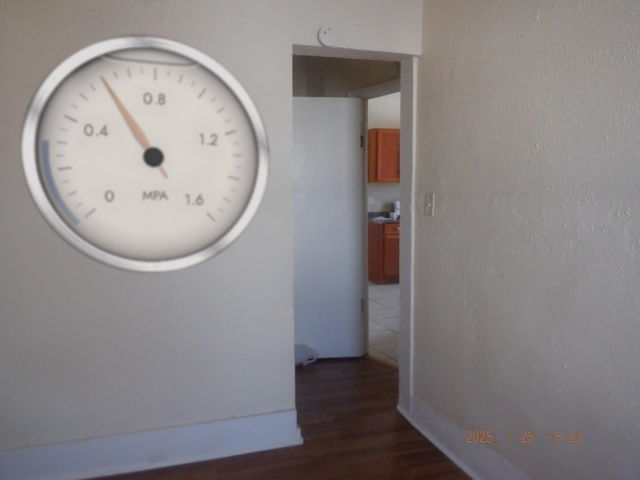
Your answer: 0.6MPa
